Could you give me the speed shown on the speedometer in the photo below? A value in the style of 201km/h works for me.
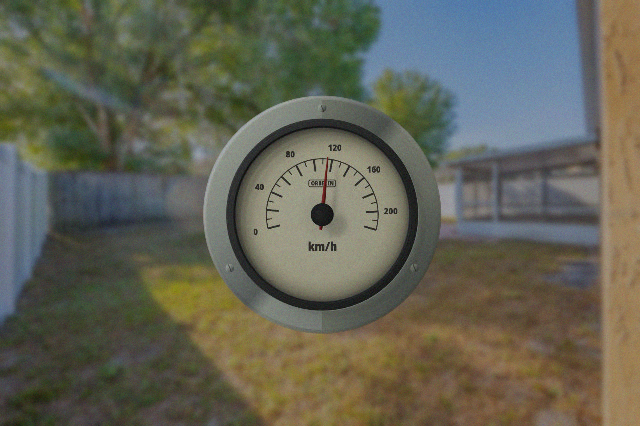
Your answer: 115km/h
